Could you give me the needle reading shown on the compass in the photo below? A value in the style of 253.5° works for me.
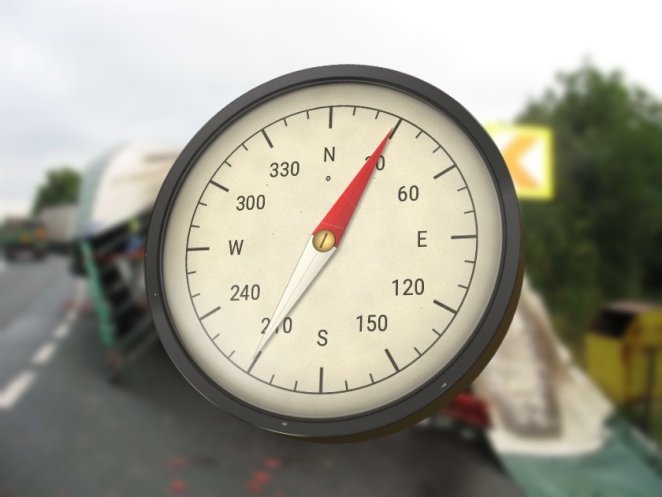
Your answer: 30°
